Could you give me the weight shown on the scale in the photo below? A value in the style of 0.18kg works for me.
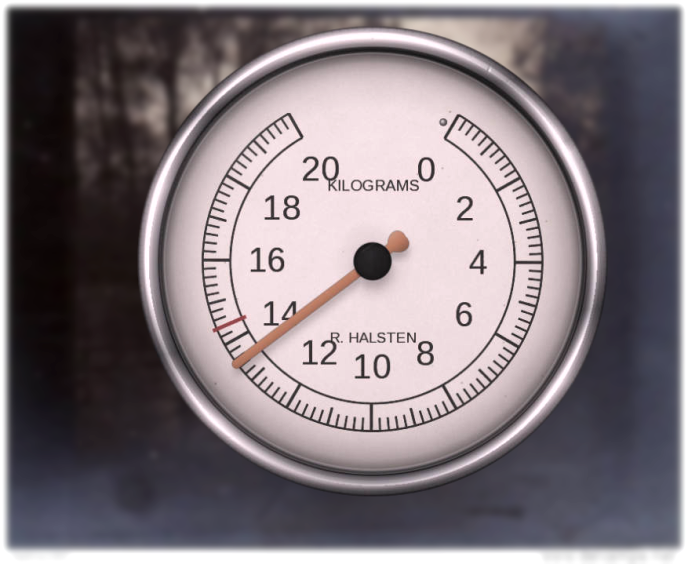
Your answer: 13.5kg
